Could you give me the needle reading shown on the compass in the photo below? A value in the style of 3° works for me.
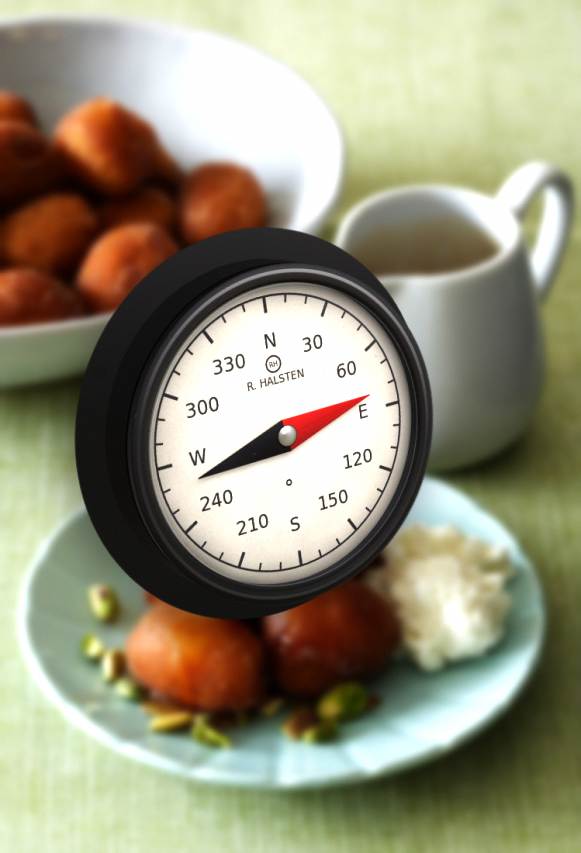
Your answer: 80°
